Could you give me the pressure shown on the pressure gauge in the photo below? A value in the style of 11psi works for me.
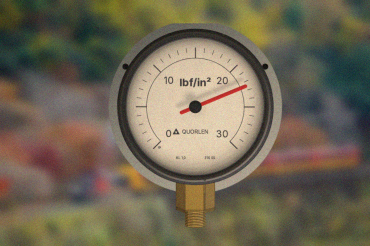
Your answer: 22.5psi
